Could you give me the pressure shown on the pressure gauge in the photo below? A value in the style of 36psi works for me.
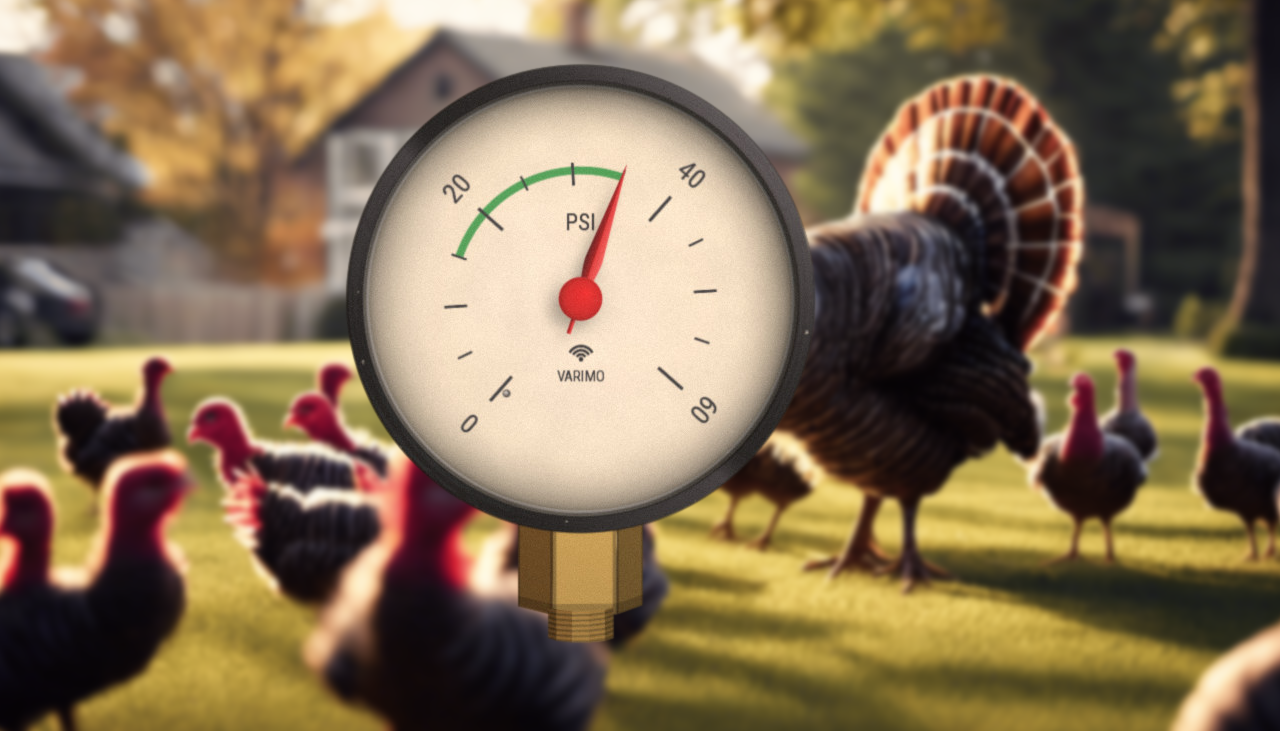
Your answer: 35psi
